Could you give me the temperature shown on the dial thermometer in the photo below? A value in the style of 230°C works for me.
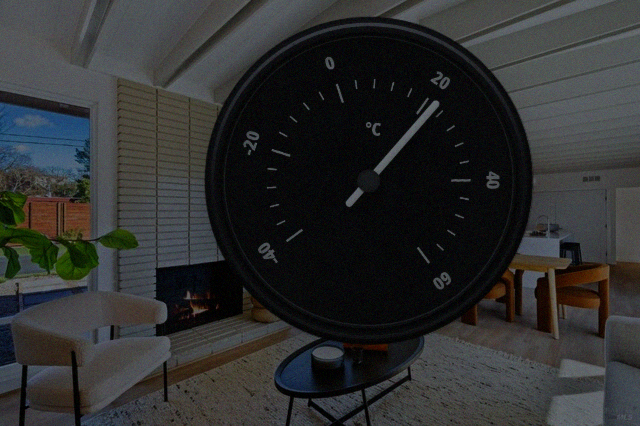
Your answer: 22°C
